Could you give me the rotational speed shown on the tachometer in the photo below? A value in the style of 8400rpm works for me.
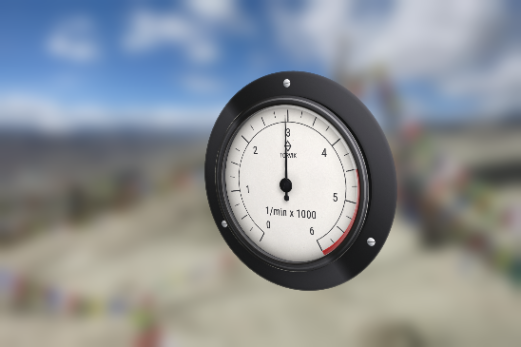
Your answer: 3000rpm
